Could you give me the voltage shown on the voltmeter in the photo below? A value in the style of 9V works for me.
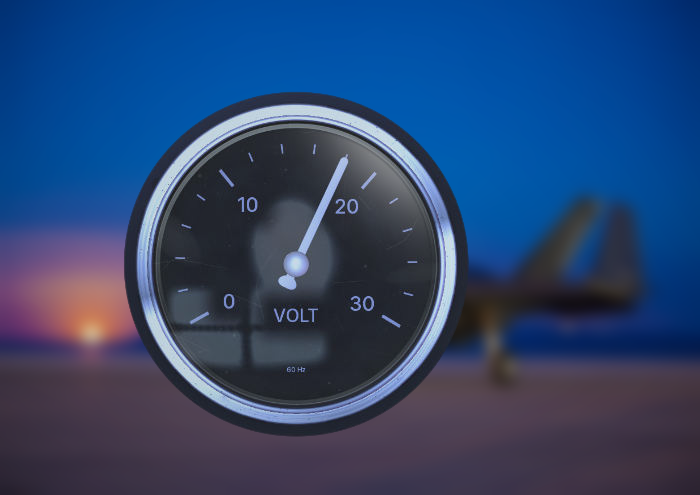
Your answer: 18V
